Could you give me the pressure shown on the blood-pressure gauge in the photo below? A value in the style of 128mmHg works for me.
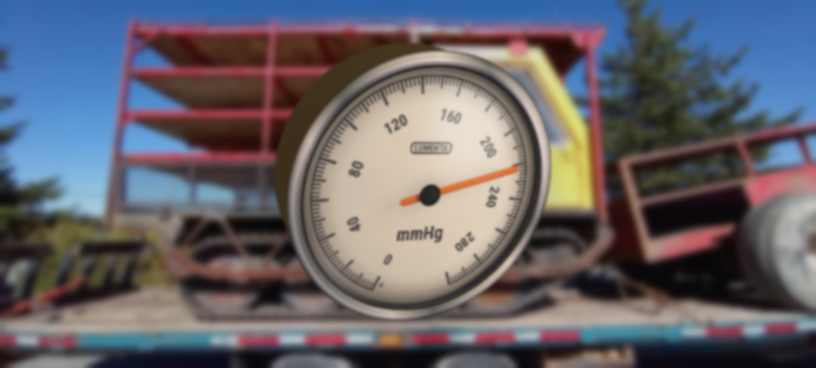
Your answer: 220mmHg
